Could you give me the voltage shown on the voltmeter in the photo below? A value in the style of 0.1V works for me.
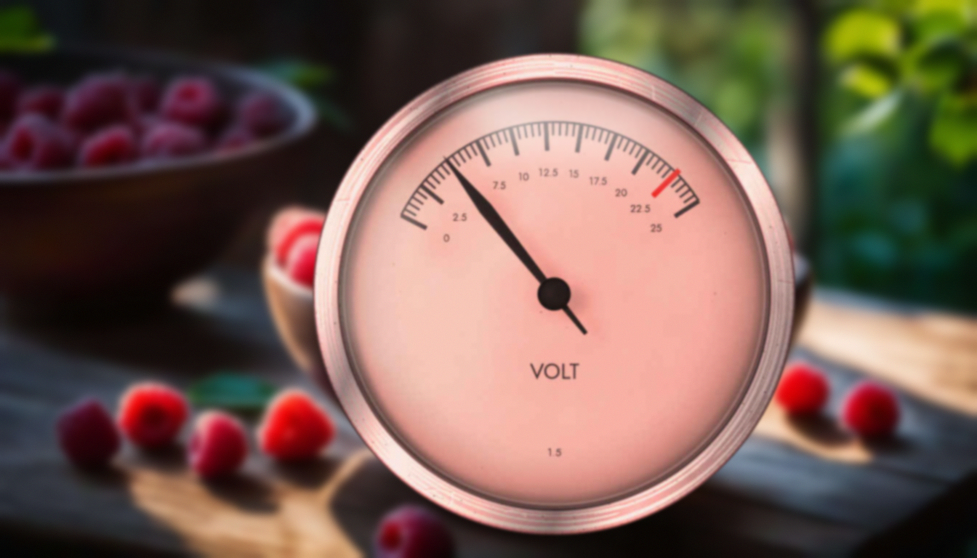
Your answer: 5V
